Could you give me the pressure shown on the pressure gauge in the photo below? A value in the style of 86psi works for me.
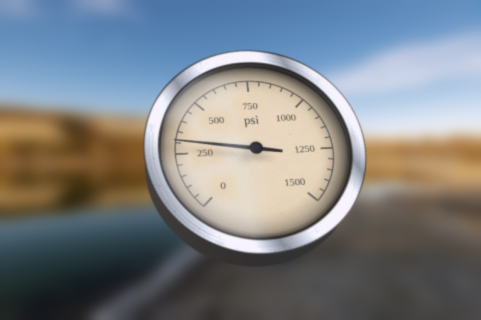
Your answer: 300psi
